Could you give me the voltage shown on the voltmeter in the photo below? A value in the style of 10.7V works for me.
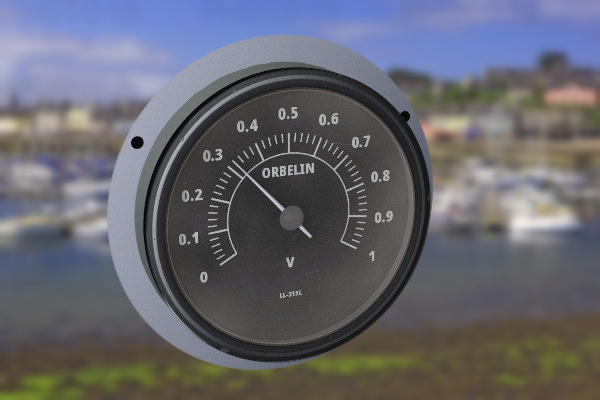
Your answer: 0.32V
